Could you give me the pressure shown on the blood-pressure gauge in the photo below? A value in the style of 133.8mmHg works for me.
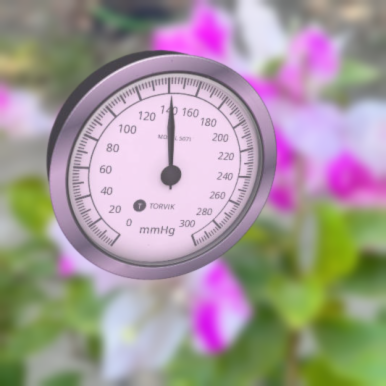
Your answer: 140mmHg
